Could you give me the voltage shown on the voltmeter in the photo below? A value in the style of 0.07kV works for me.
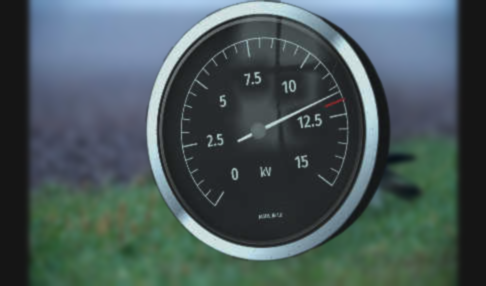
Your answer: 11.75kV
